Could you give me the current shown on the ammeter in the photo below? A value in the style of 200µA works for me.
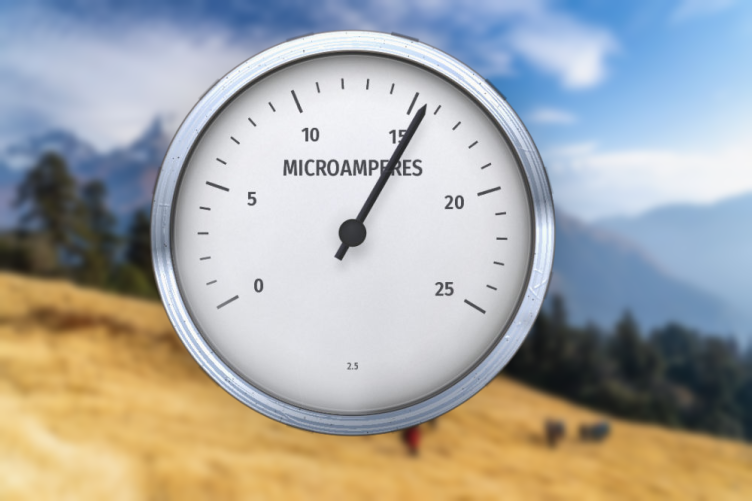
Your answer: 15.5µA
